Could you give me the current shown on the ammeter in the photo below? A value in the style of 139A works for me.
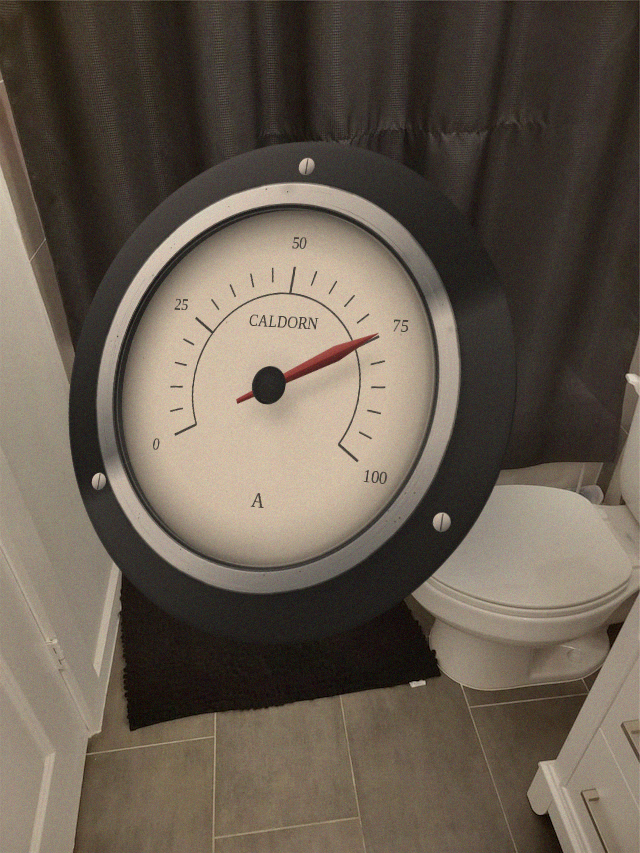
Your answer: 75A
